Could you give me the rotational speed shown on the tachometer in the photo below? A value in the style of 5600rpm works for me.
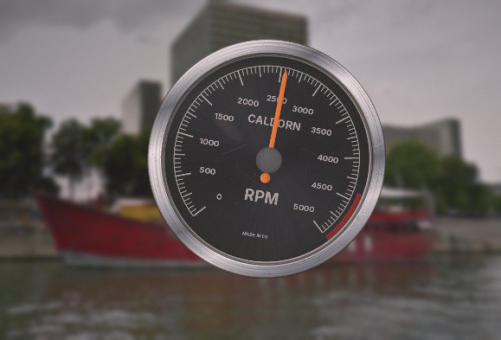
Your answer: 2550rpm
